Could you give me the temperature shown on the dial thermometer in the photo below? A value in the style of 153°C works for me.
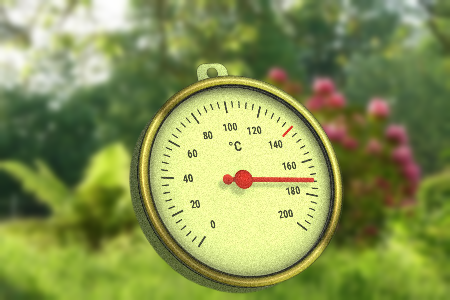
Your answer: 172°C
